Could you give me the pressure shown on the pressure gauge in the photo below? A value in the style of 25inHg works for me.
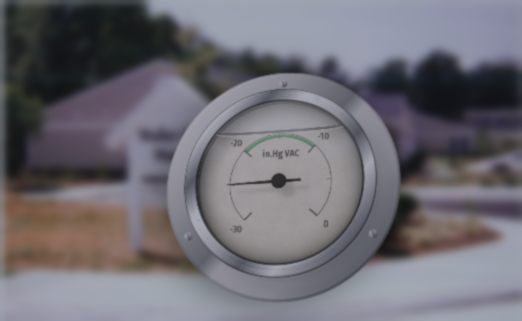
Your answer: -25inHg
